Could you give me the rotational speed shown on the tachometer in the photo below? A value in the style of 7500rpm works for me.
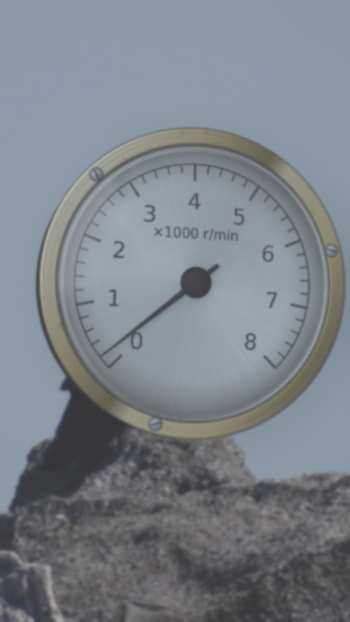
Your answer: 200rpm
